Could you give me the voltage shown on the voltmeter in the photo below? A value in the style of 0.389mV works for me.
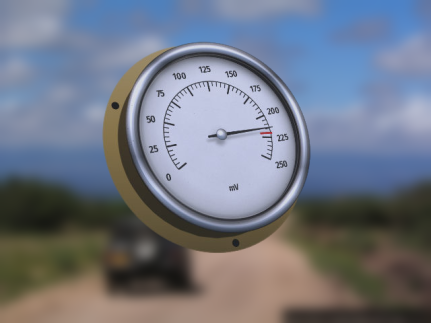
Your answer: 215mV
